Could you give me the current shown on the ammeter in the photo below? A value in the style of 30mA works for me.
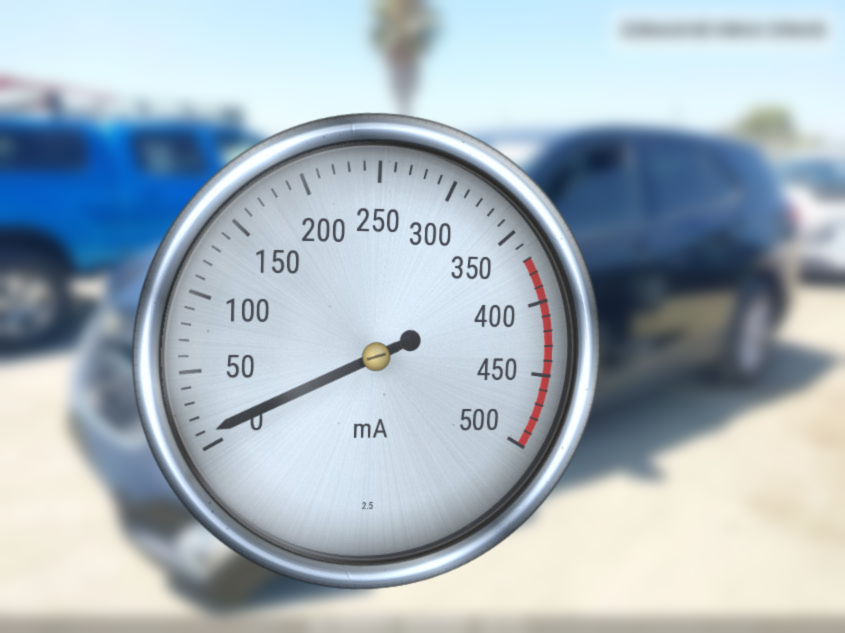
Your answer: 10mA
